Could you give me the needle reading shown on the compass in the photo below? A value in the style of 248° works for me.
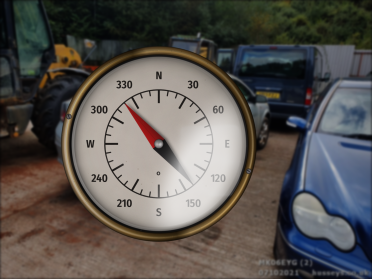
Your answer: 320°
